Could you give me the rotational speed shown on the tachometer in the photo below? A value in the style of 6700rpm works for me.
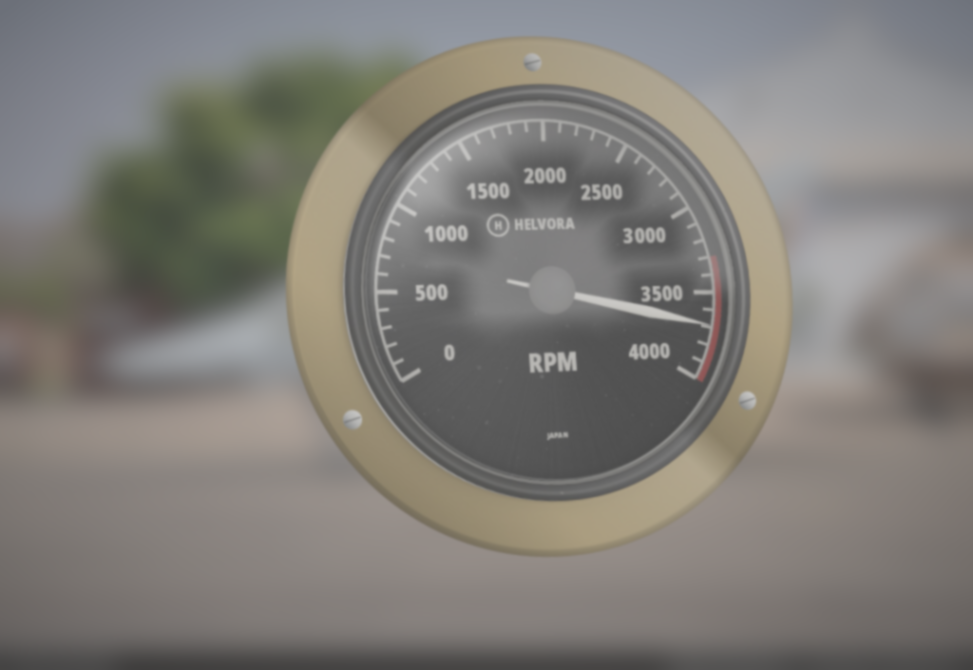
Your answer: 3700rpm
